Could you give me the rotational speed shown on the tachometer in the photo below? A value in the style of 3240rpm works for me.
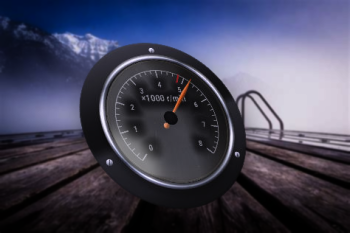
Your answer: 5200rpm
